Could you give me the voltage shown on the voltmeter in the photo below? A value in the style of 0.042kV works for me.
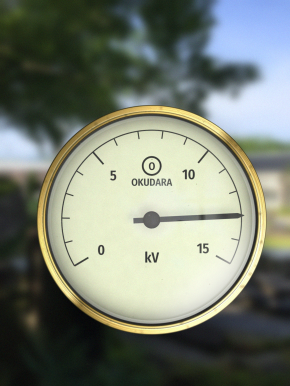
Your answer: 13kV
